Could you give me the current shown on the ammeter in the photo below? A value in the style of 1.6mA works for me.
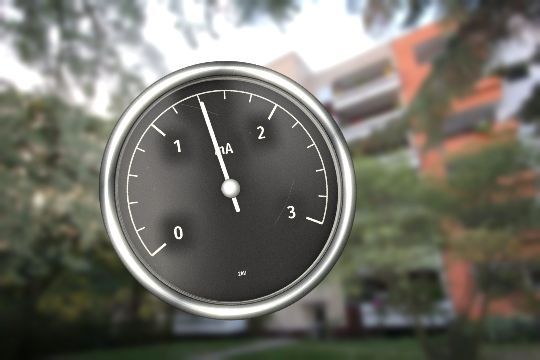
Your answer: 1.4mA
